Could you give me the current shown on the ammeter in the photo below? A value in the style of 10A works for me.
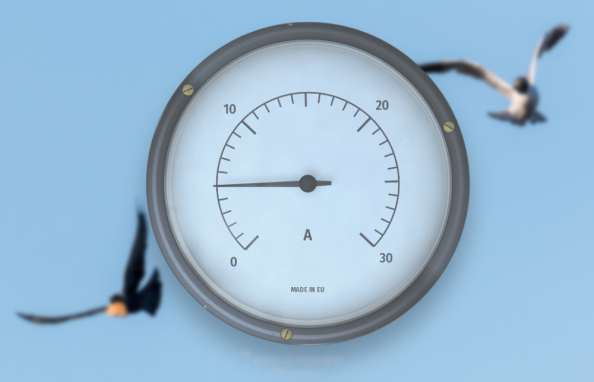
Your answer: 5A
